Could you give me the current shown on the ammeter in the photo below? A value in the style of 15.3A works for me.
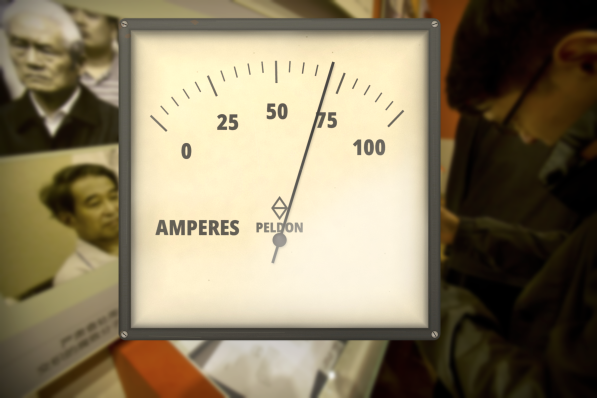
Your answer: 70A
